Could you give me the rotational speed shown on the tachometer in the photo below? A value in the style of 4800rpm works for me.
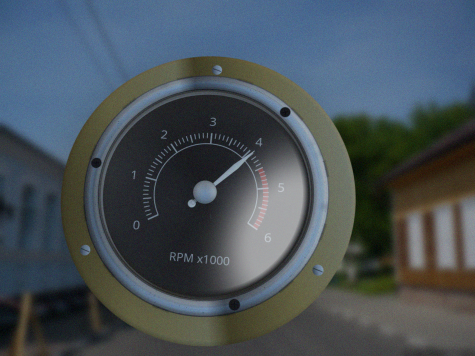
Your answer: 4100rpm
